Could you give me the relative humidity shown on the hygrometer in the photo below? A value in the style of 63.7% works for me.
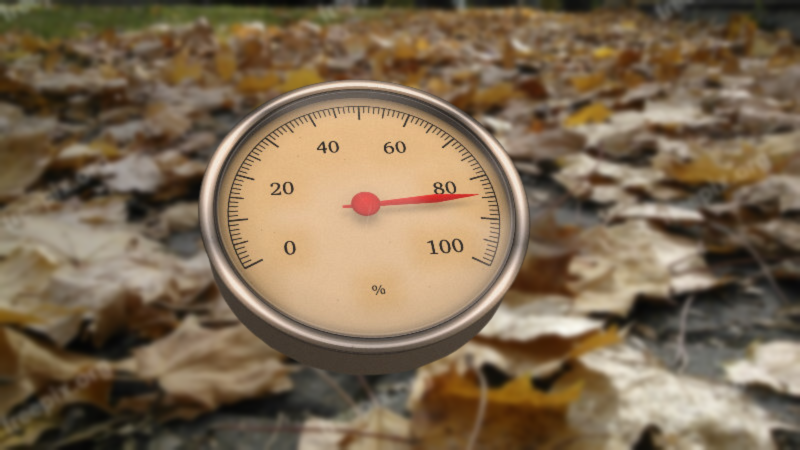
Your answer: 85%
